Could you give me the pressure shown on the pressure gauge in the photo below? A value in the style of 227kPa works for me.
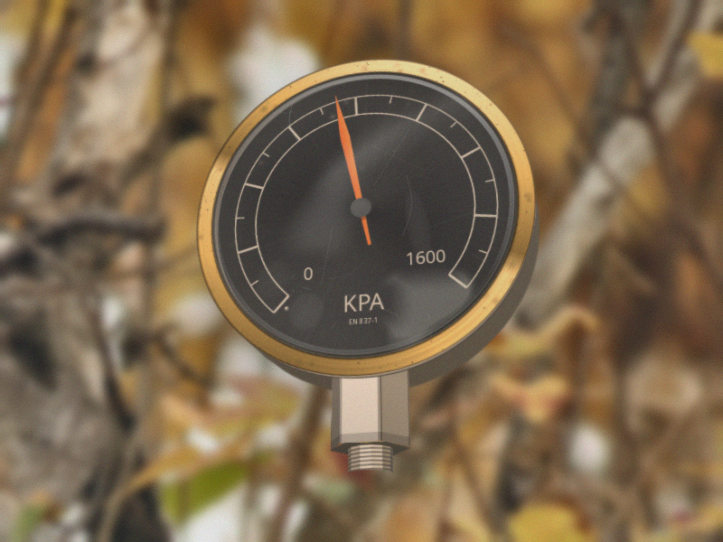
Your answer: 750kPa
